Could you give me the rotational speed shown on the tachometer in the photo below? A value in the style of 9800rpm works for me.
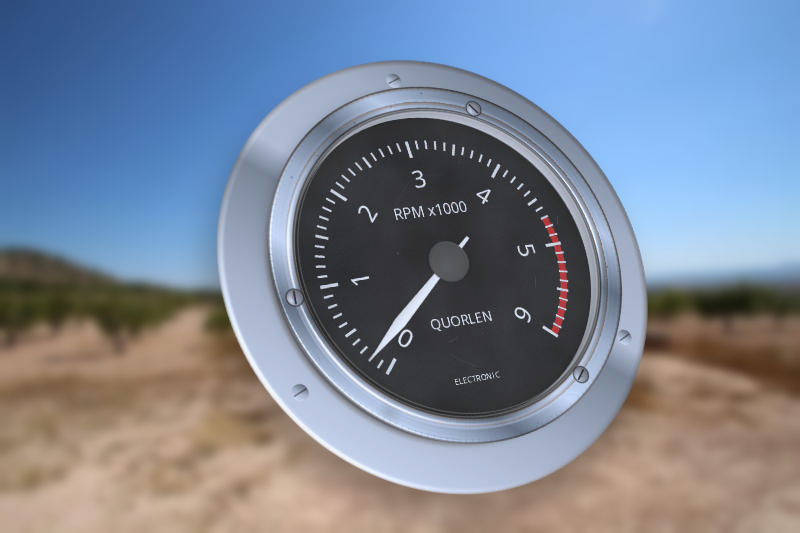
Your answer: 200rpm
